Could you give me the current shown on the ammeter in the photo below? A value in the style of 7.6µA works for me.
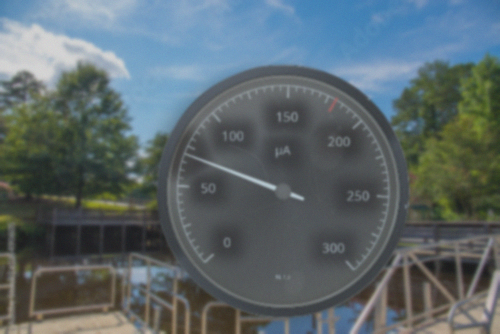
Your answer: 70µA
